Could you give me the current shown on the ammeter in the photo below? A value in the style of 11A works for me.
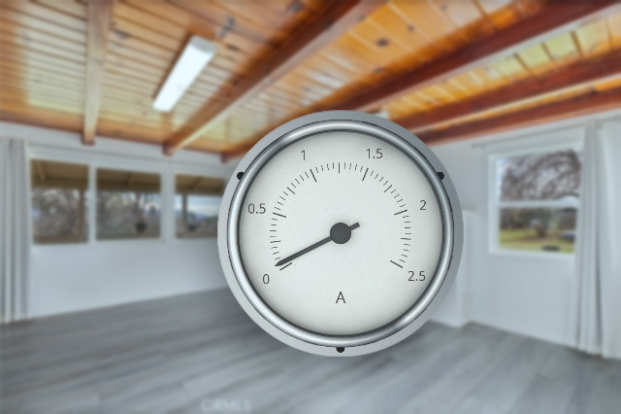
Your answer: 0.05A
